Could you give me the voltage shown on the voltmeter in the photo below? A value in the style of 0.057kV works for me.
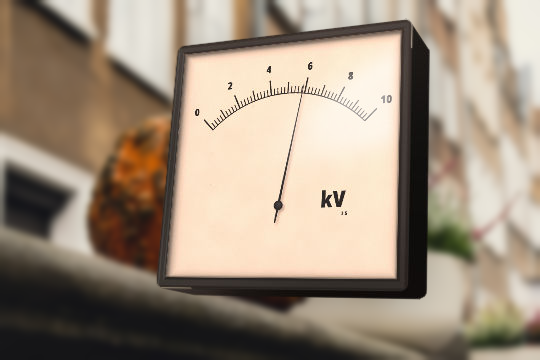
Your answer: 6kV
